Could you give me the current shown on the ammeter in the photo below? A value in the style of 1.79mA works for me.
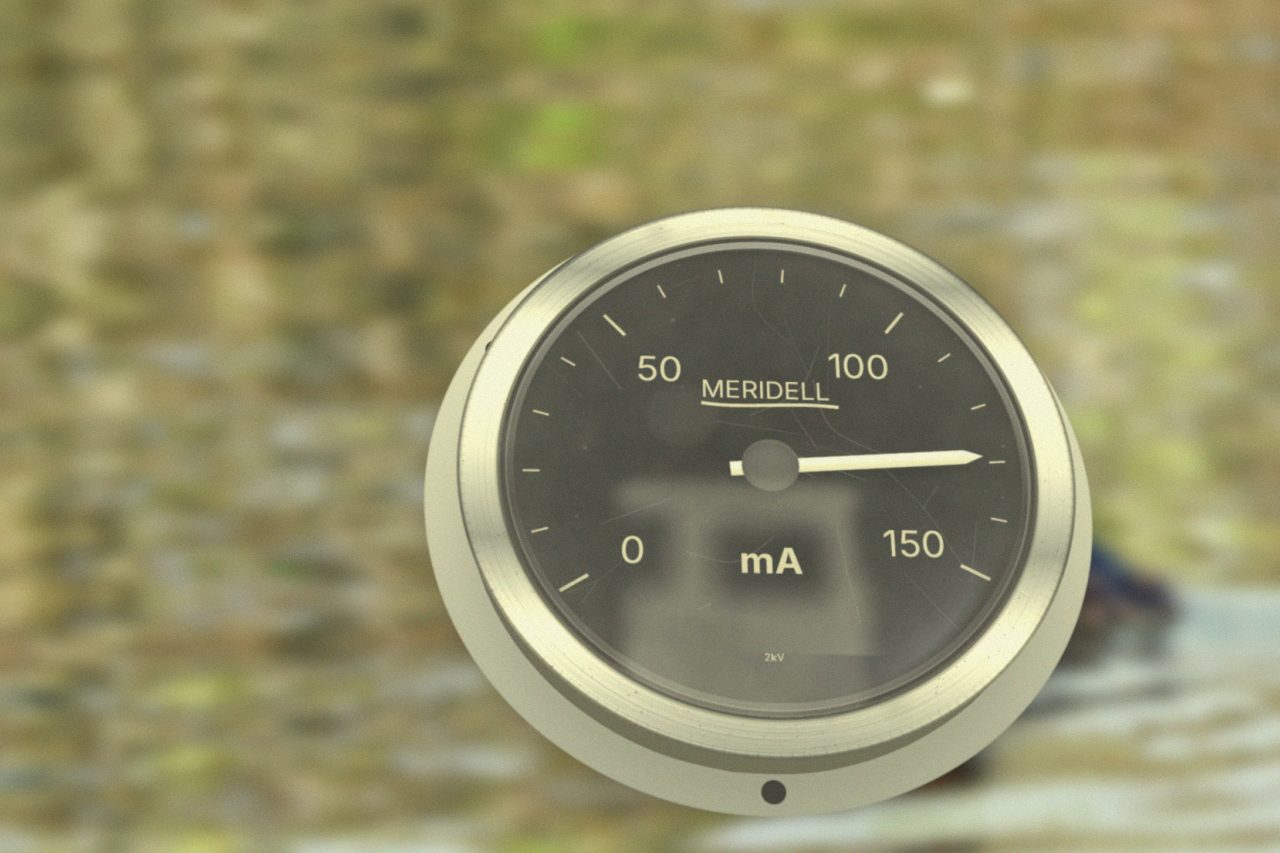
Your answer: 130mA
